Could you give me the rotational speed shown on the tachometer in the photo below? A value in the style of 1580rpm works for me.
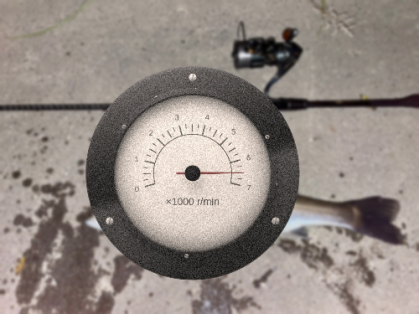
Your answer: 6500rpm
